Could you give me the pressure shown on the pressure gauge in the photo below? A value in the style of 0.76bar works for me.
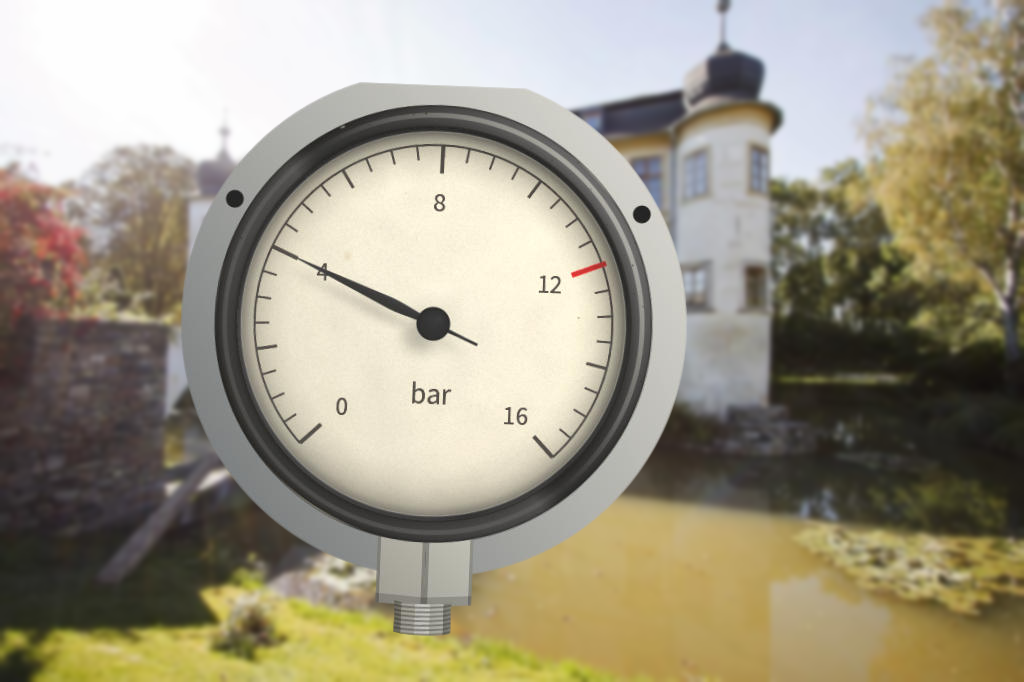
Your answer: 4bar
